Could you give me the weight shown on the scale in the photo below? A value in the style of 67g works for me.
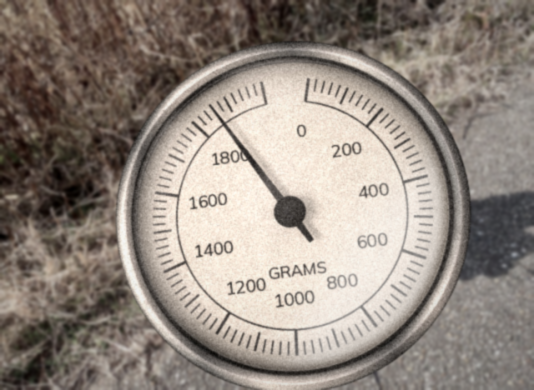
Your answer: 1860g
